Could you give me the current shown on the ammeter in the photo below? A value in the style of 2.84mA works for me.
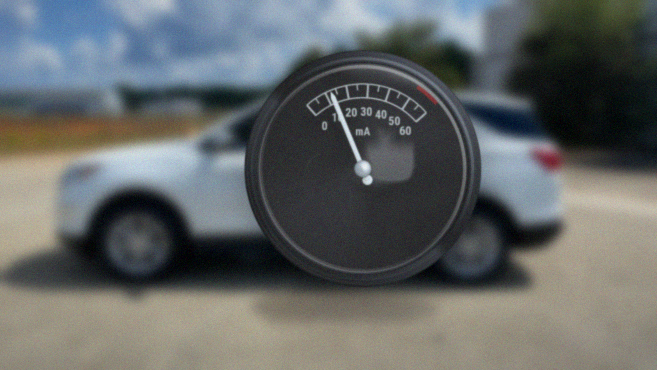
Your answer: 12.5mA
